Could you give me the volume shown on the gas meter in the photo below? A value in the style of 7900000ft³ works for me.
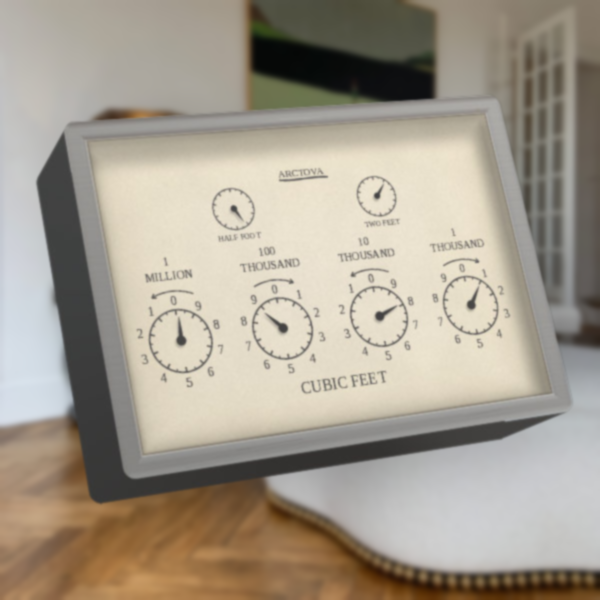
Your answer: 988100ft³
